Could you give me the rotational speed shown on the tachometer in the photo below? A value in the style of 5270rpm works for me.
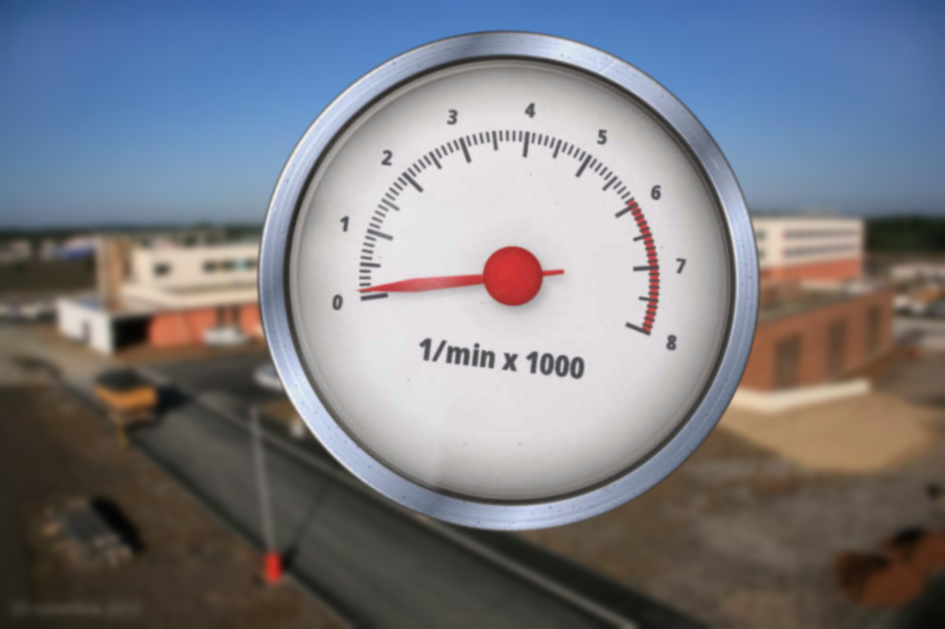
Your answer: 100rpm
